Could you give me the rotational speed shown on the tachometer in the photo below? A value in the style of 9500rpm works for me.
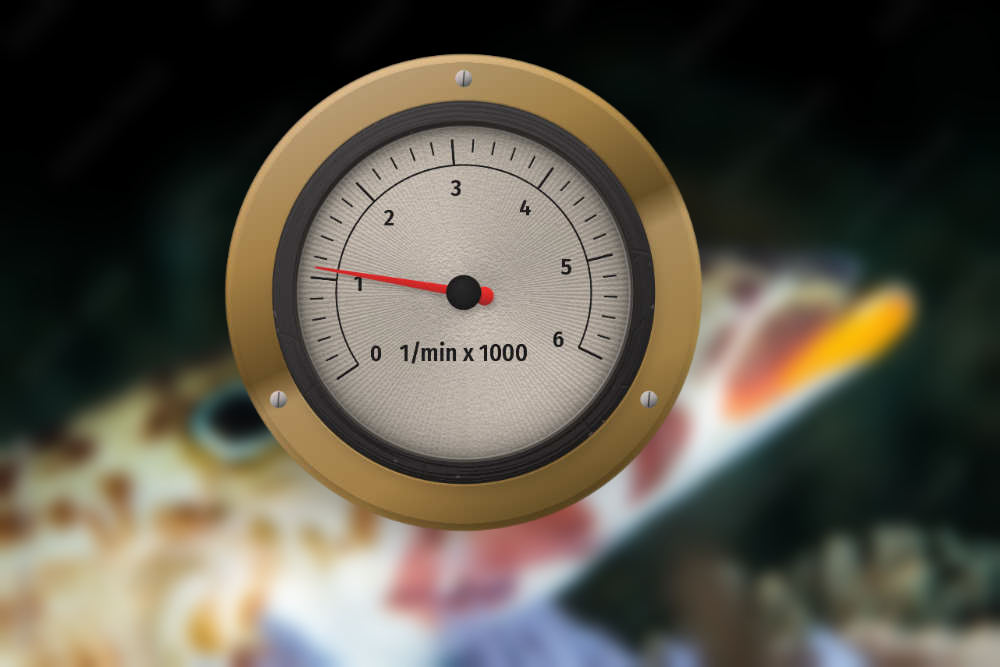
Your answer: 1100rpm
